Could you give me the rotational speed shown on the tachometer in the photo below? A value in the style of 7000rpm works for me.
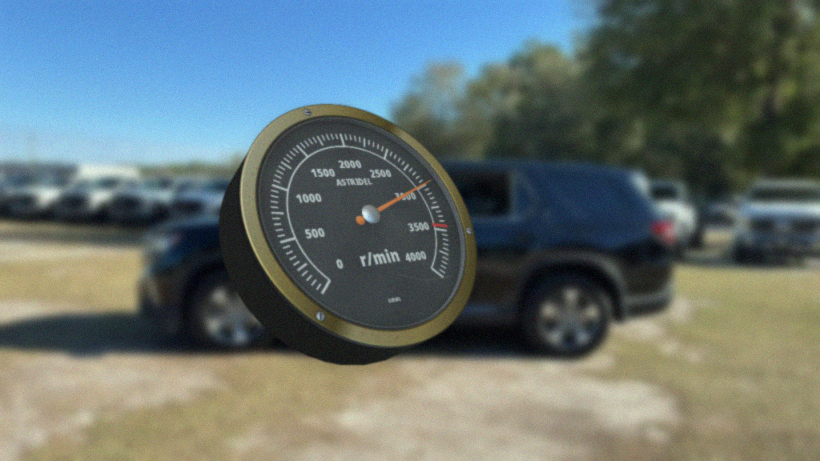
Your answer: 3000rpm
